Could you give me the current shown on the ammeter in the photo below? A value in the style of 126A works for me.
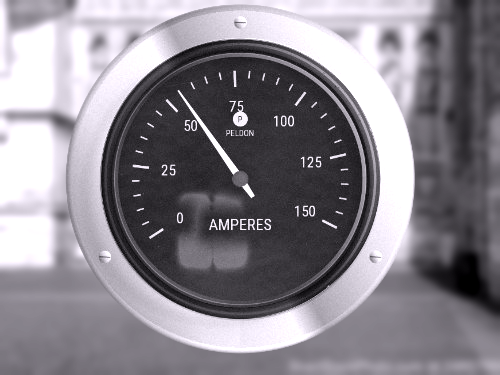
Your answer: 55A
